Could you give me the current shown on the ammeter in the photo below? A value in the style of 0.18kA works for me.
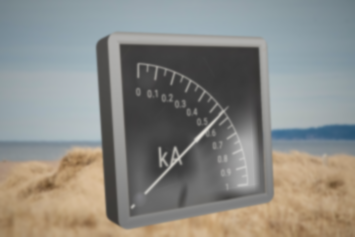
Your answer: 0.55kA
